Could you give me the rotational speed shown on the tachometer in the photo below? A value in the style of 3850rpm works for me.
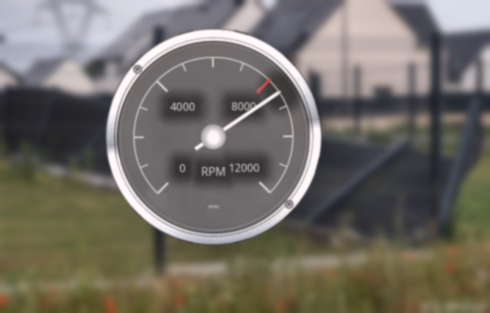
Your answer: 8500rpm
